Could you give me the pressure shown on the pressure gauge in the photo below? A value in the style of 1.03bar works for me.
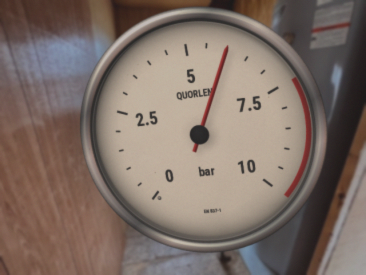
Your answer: 6bar
